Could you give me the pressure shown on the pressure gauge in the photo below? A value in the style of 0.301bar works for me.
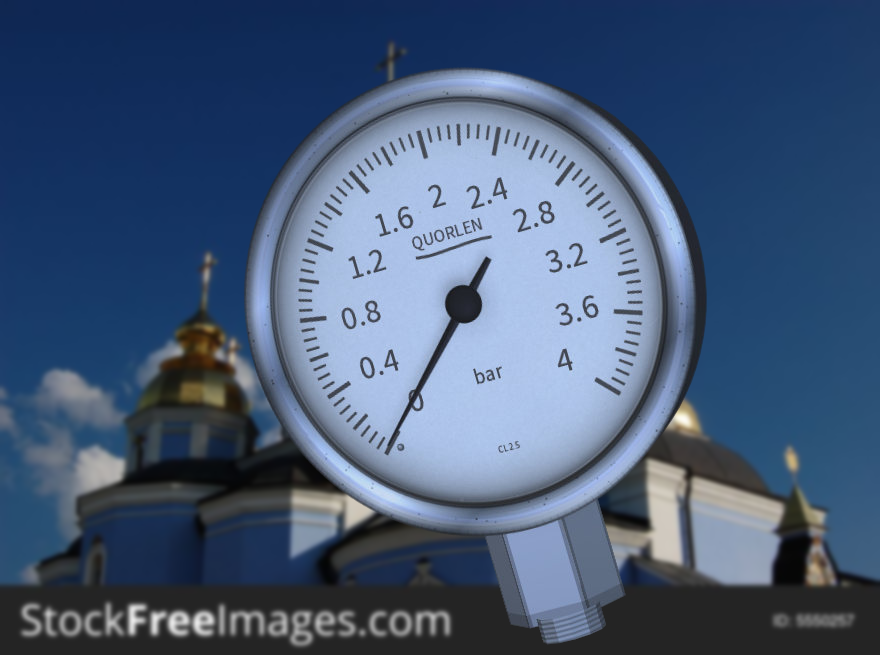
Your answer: 0bar
